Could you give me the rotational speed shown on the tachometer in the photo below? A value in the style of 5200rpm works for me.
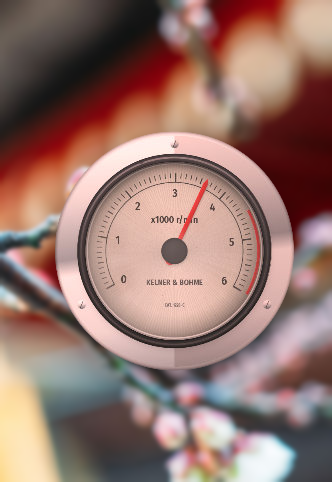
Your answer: 3600rpm
